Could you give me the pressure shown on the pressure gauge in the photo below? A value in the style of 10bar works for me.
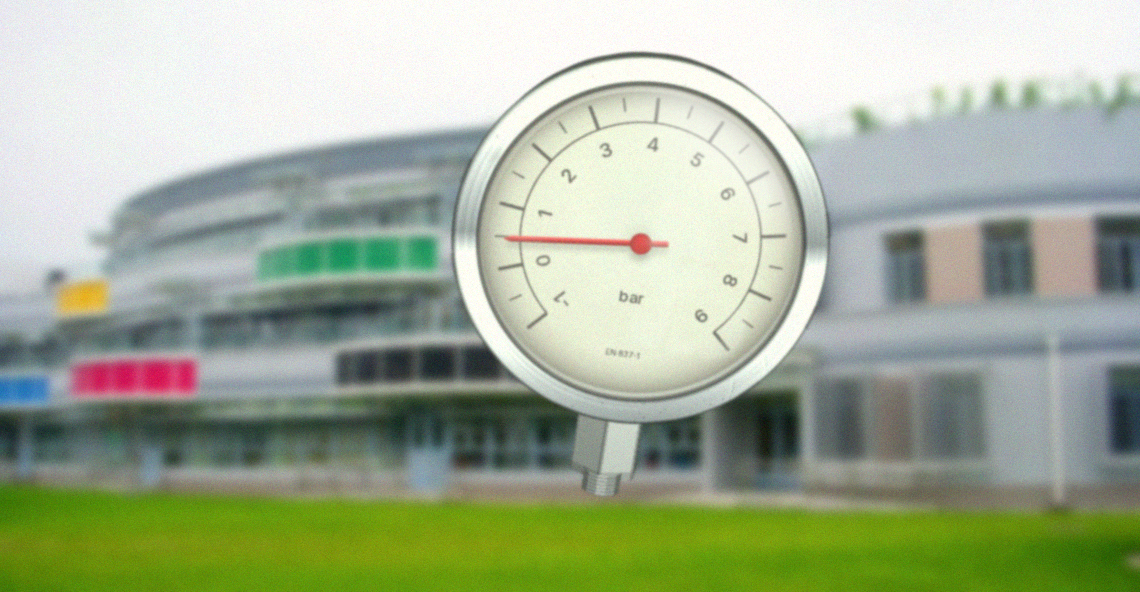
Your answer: 0.5bar
